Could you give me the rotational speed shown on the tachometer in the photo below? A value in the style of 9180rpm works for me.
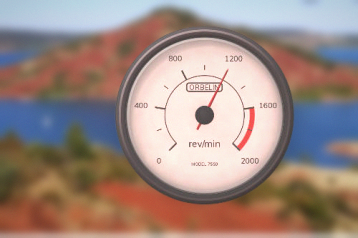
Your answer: 1200rpm
